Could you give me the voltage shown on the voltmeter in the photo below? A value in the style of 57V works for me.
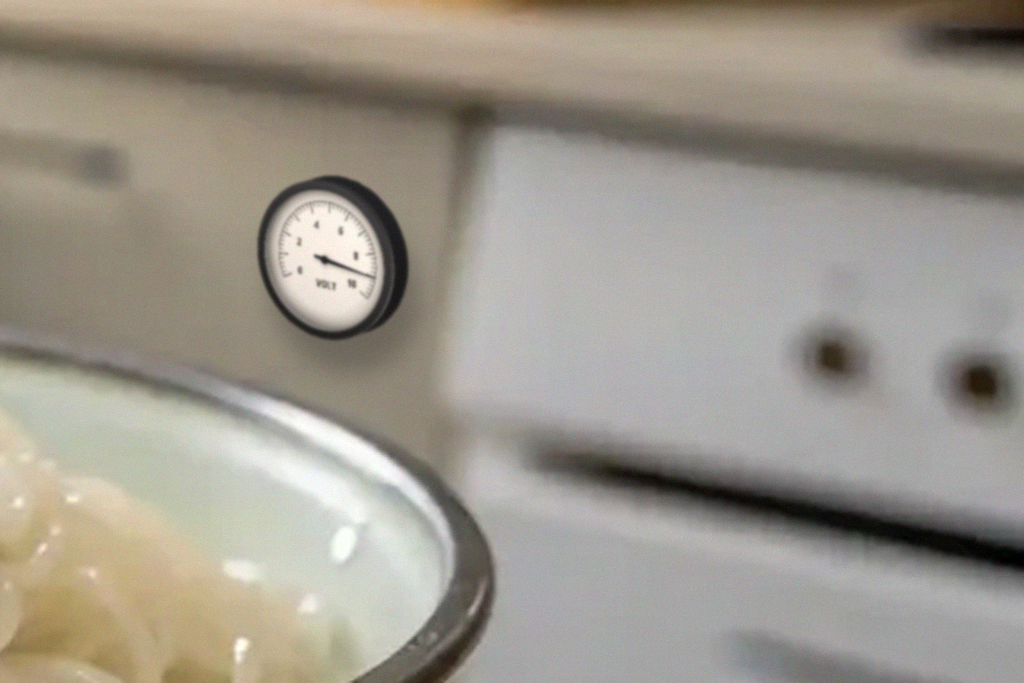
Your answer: 9V
